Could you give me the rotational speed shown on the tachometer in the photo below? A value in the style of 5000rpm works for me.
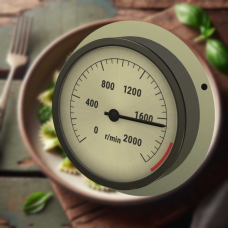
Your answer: 1650rpm
